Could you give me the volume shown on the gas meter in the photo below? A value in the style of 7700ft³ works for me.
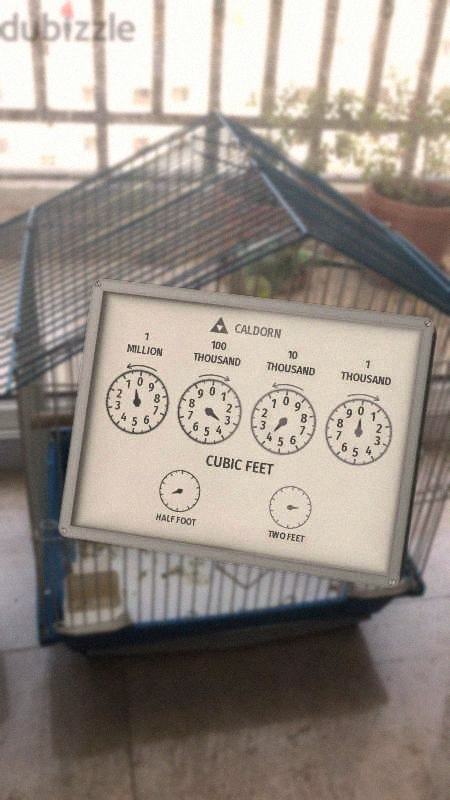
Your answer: 34000ft³
